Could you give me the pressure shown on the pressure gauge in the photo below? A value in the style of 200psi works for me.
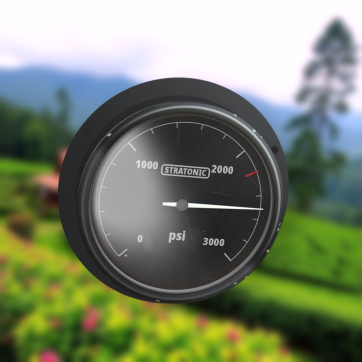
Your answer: 2500psi
